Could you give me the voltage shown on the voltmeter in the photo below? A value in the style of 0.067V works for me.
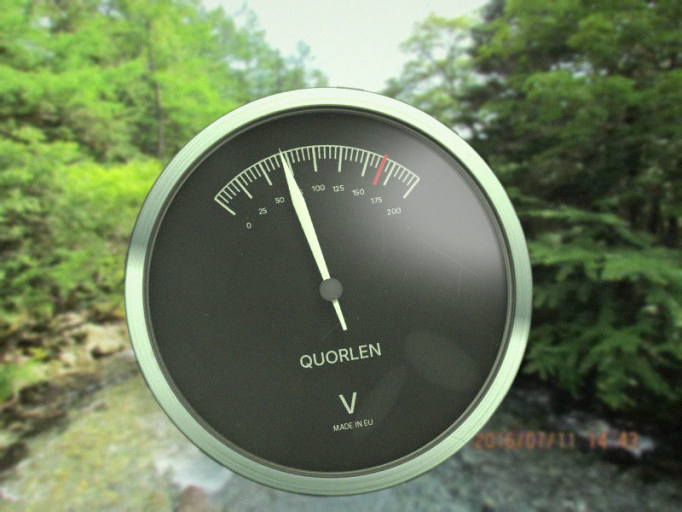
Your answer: 70V
